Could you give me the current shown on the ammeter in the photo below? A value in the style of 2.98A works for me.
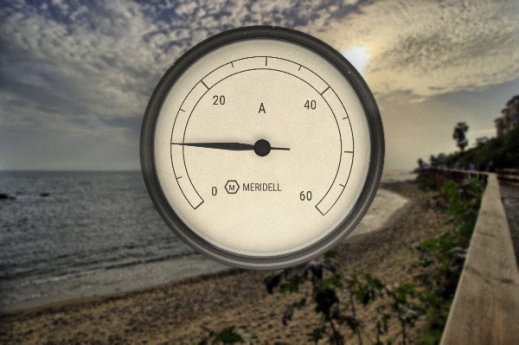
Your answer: 10A
